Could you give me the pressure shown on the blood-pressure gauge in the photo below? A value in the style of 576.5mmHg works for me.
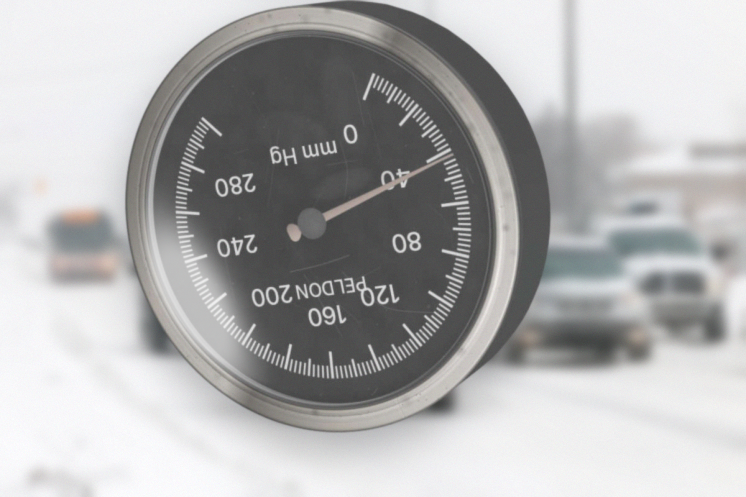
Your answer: 42mmHg
